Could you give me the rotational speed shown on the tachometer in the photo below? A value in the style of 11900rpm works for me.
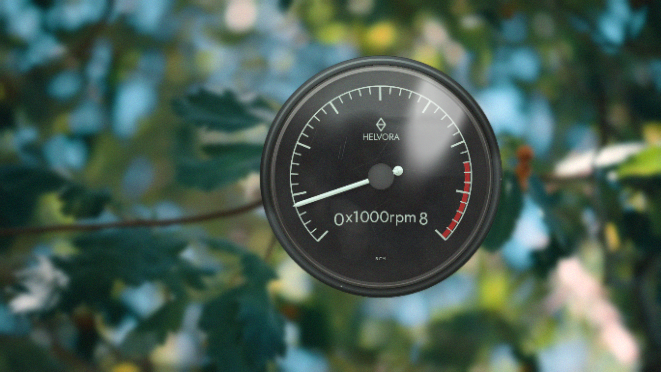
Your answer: 800rpm
